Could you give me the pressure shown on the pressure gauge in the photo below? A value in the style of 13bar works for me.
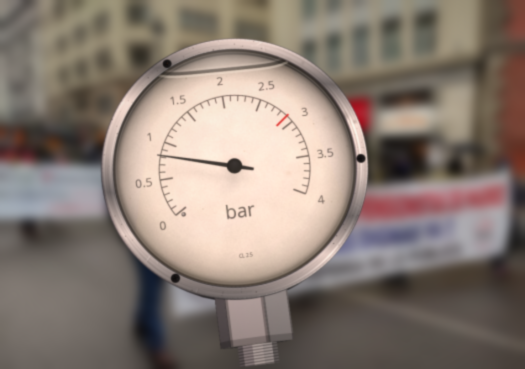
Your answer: 0.8bar
